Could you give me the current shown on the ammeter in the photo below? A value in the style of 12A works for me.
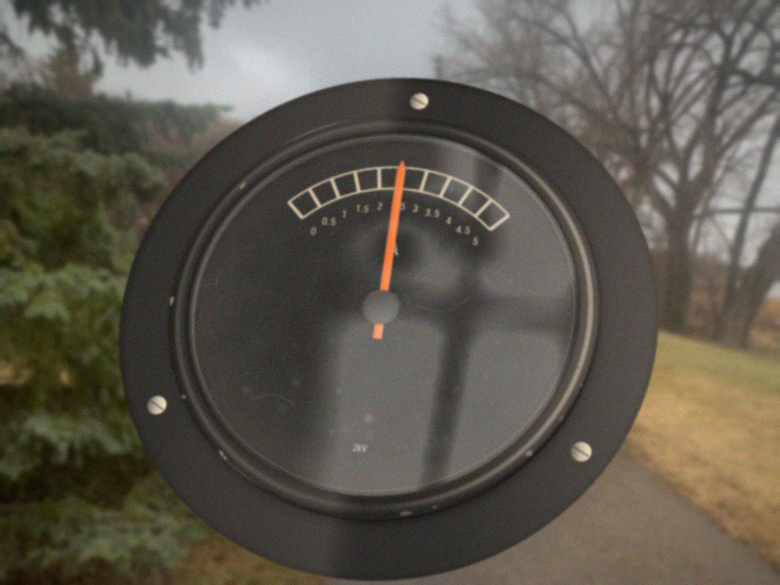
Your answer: 2.5A
